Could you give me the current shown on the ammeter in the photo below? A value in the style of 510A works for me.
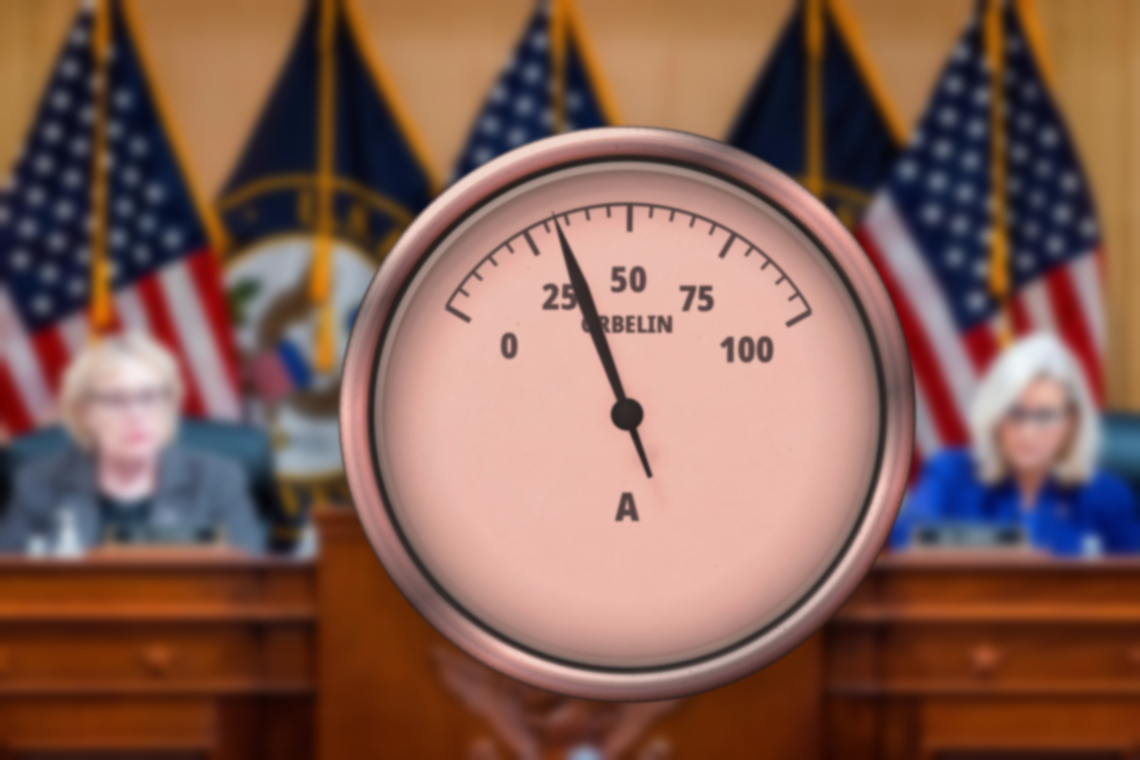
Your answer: 32.5A
